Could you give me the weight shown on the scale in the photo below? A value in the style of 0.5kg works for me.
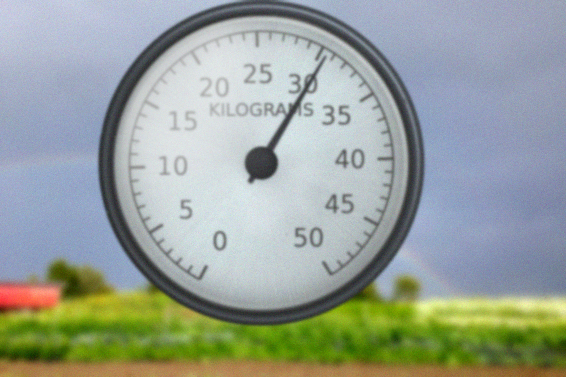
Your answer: 30.5kg
